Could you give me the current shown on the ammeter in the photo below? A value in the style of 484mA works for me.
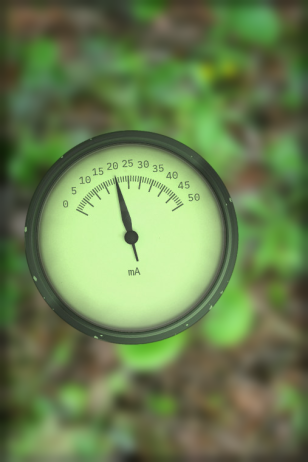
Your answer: 20mA
